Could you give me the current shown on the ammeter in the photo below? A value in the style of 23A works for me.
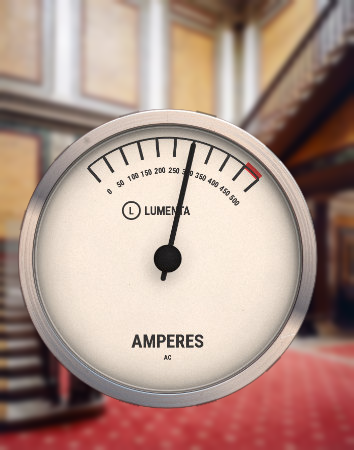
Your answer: 300A
